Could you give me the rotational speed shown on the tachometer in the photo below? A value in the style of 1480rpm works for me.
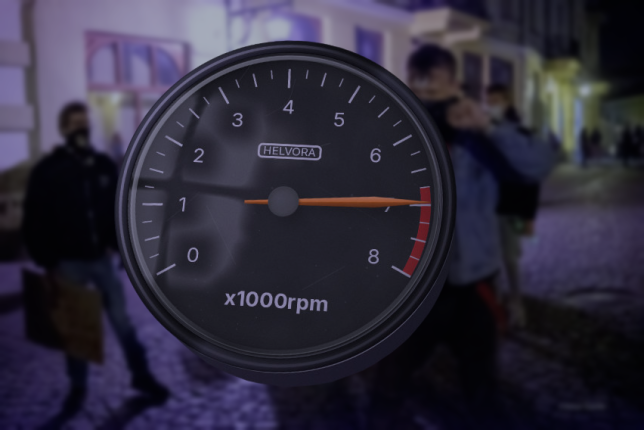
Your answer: 7000rpm
